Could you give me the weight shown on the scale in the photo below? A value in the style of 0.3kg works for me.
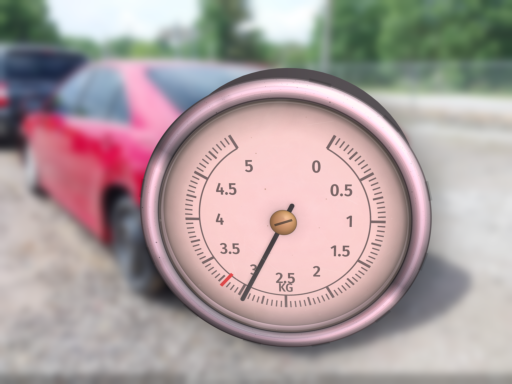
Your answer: 2.95kg
